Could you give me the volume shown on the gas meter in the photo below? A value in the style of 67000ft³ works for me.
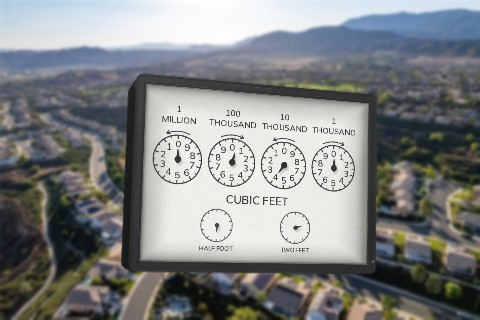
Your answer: 4000ft³
